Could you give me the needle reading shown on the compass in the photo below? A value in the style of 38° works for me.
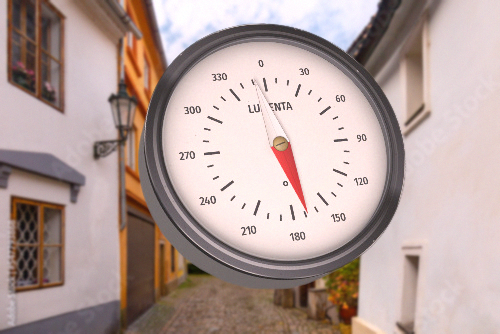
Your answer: 170°
